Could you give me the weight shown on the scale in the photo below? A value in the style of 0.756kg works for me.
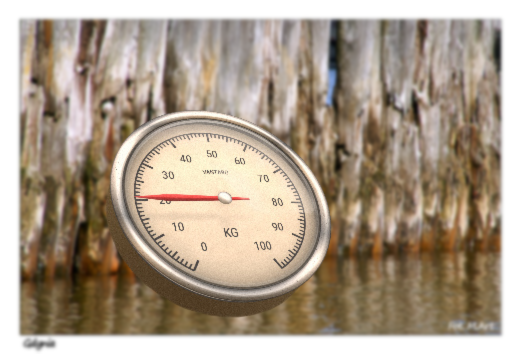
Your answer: 20kg
